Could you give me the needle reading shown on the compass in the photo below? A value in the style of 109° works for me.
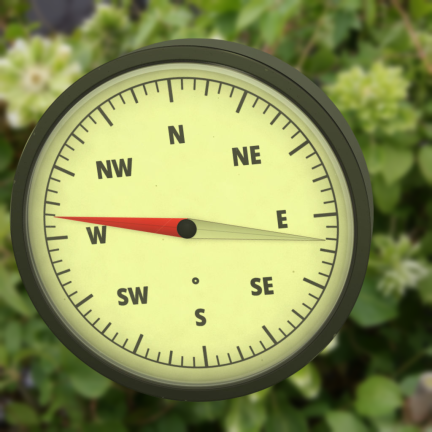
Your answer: 280°
